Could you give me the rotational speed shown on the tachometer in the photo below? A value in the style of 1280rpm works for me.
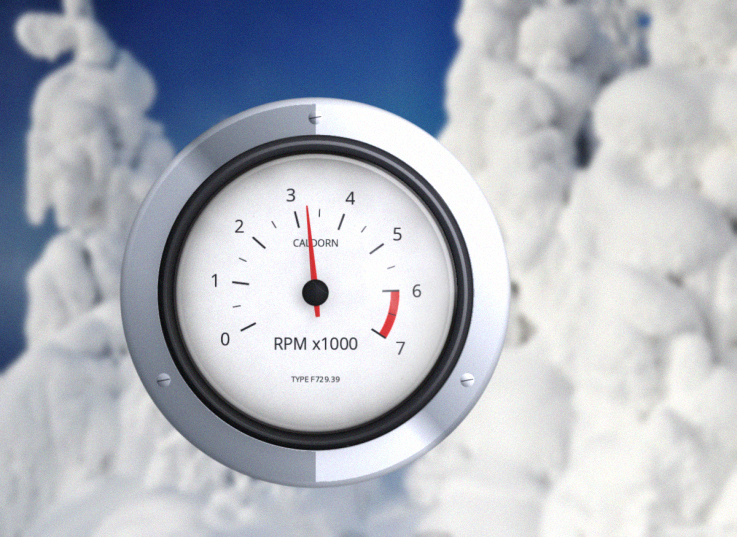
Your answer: 3250rpm
